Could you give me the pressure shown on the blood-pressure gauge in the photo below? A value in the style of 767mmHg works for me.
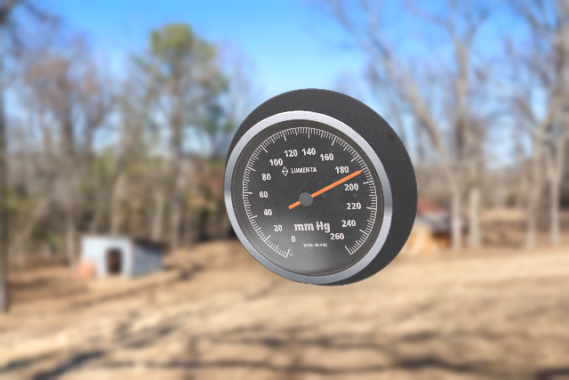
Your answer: 190mmHg
